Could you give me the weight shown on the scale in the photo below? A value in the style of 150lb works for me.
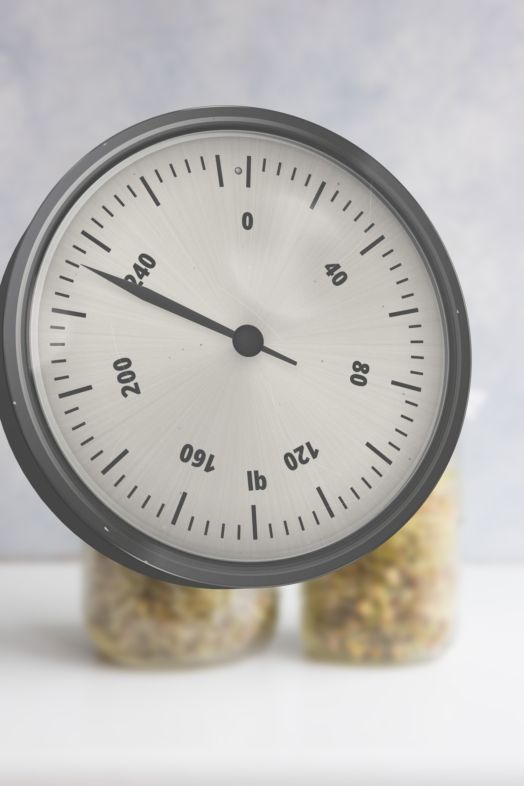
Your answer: 232lb
